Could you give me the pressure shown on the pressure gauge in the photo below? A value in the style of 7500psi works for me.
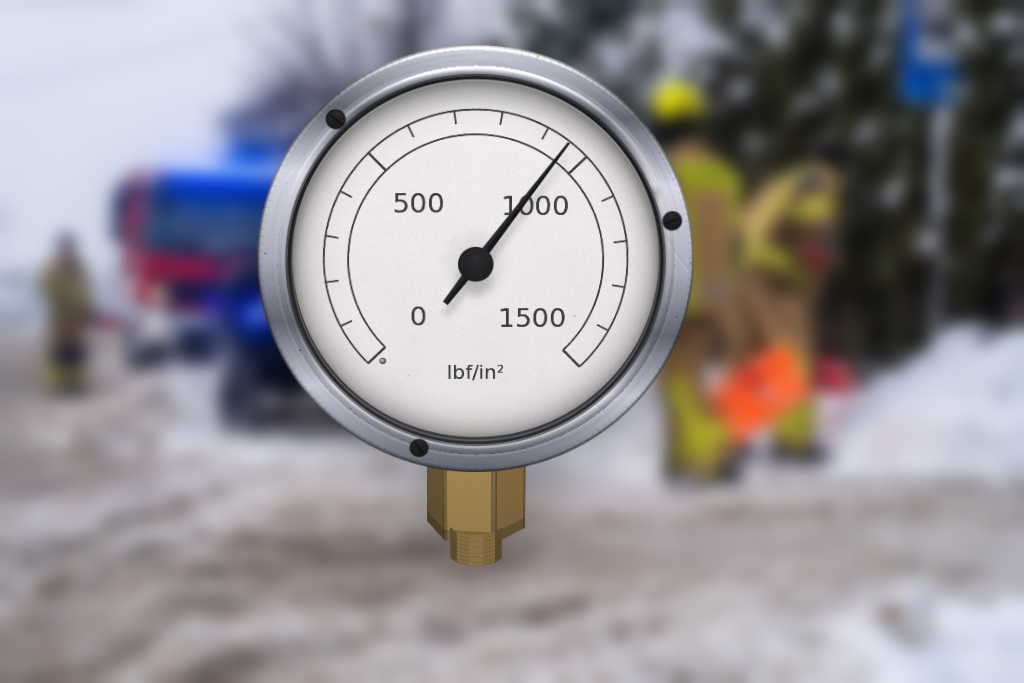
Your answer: 950psi
